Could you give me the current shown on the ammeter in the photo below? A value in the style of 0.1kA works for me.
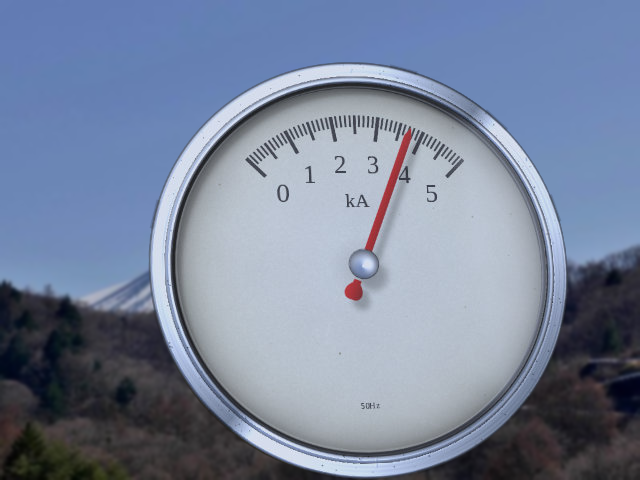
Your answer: 3.7kA
